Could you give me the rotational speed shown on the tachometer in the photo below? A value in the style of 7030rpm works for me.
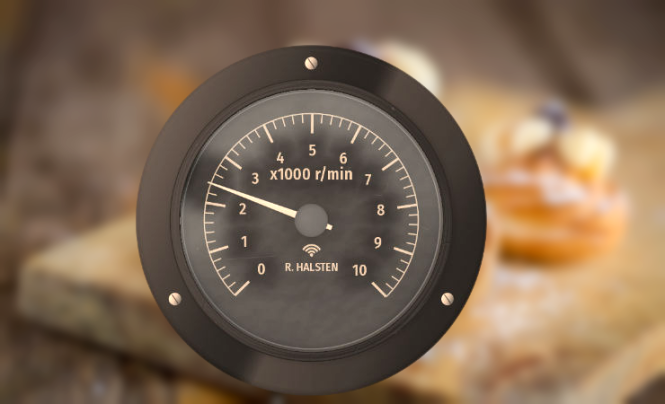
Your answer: 2400rpm
